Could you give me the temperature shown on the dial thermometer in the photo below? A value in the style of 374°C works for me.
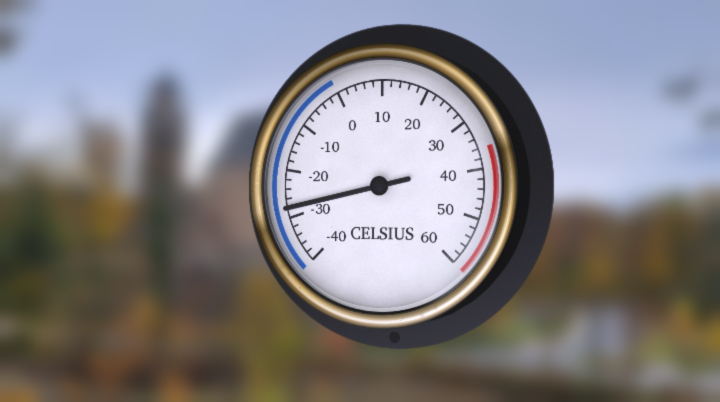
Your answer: -28°C
